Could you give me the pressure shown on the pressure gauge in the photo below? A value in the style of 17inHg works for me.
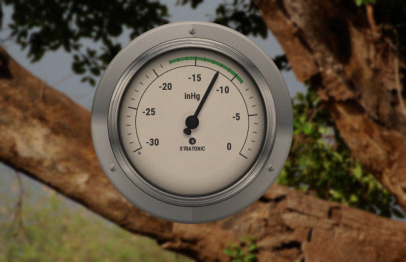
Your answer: -12inHg
